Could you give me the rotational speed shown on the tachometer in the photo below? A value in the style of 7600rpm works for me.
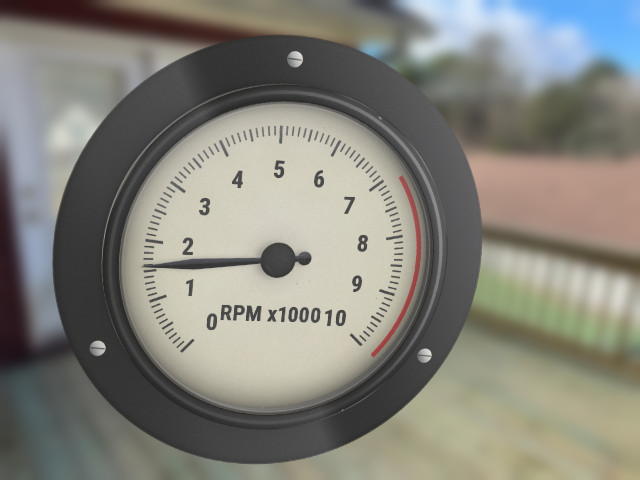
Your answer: 1600rpm
